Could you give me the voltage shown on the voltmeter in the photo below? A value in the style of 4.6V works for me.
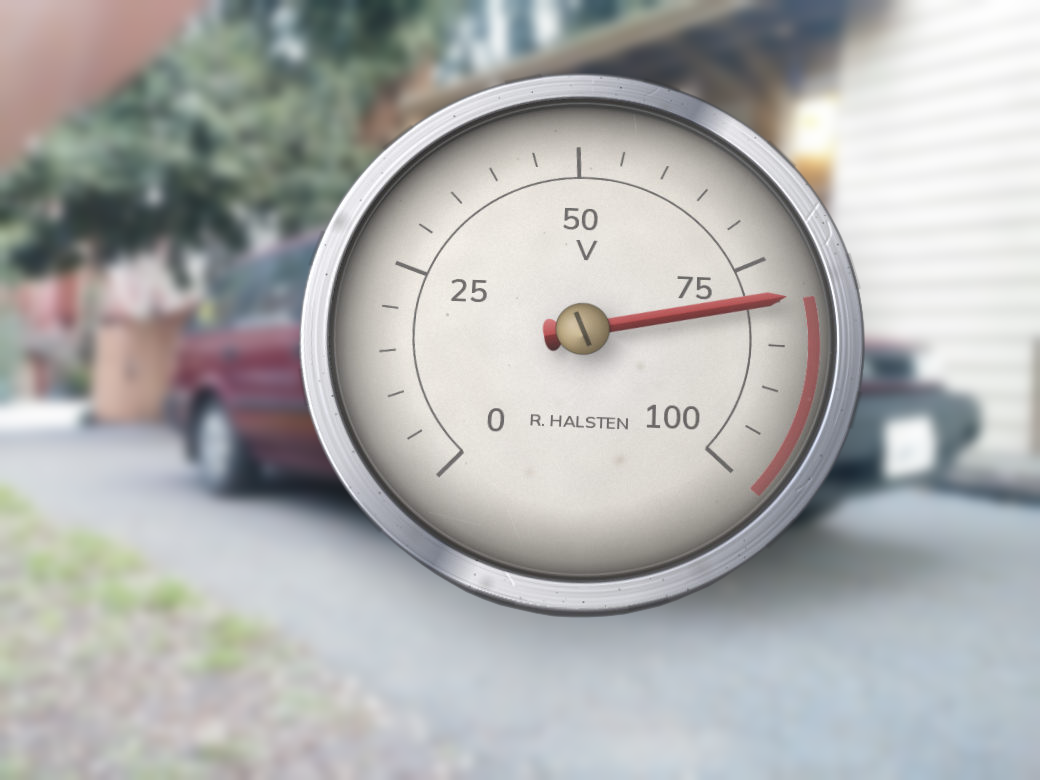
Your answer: 80V
